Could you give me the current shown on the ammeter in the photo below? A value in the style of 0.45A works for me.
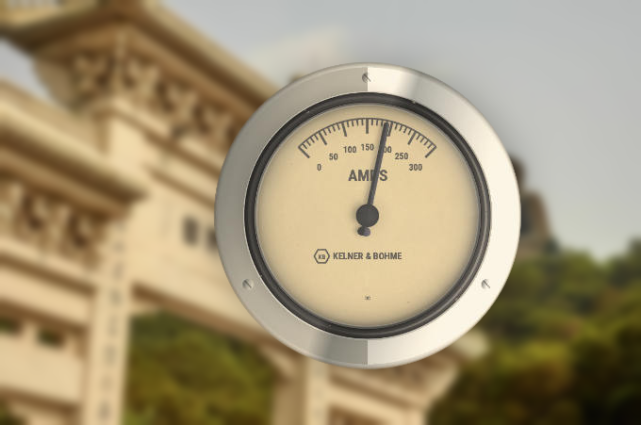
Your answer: 190A
